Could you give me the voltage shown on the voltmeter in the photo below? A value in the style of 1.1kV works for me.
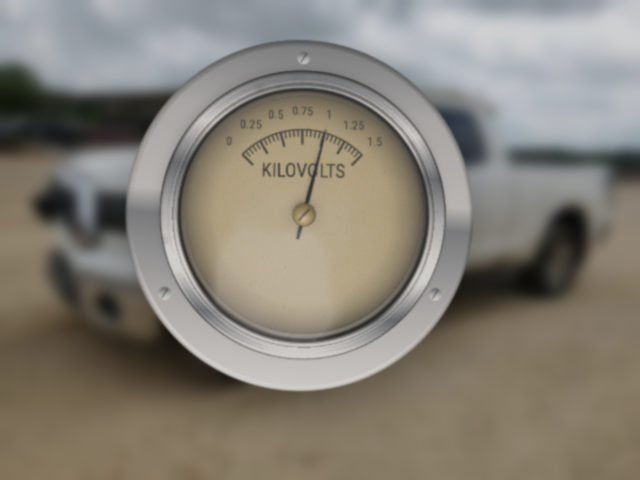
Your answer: 1kV
